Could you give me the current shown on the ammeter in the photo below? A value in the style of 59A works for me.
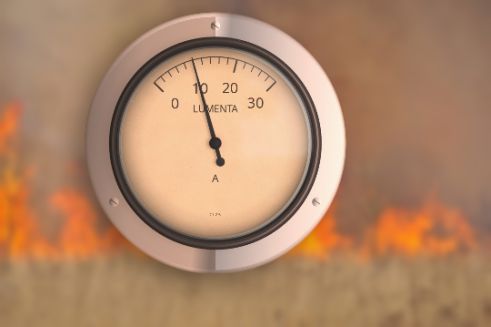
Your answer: 10A
